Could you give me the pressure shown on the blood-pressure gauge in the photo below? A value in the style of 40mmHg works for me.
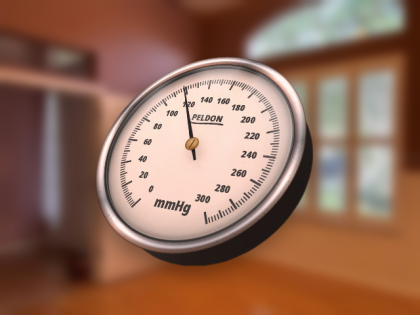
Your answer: 120mmHg
